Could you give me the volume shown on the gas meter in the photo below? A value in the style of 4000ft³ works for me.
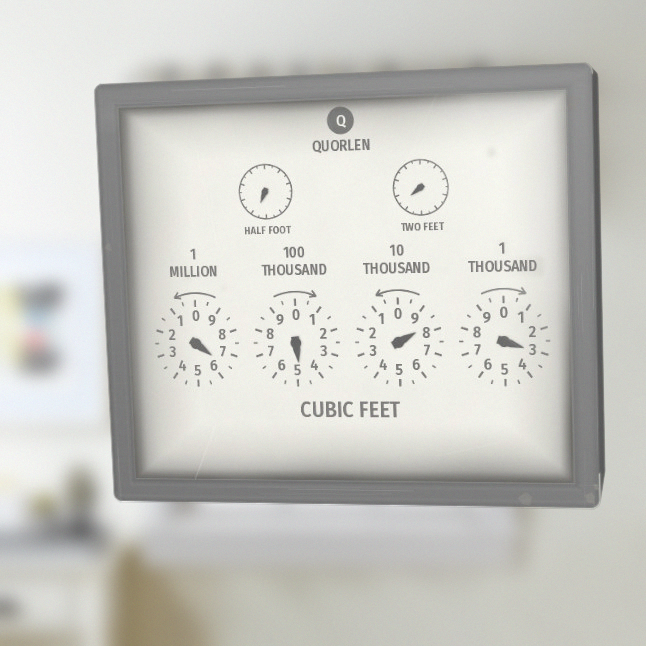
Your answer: 648300ft³
